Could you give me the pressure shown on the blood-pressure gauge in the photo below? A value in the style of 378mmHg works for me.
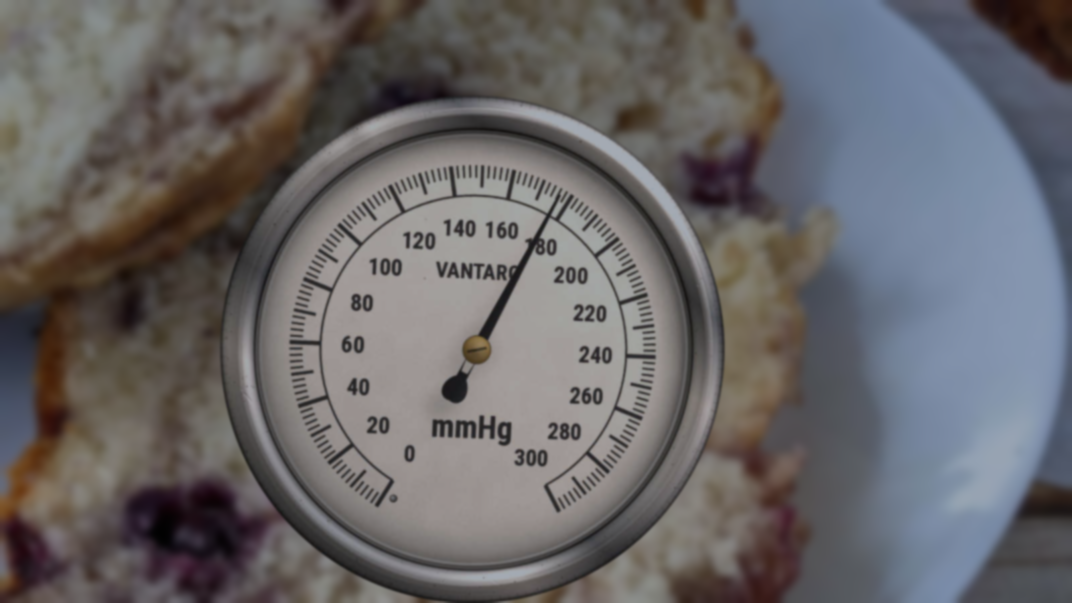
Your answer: 176mmHg
